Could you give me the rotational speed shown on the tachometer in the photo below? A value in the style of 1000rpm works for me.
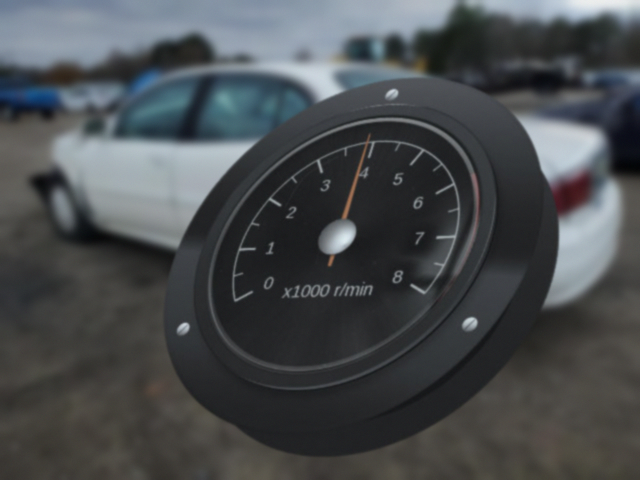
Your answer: 4000rpm
